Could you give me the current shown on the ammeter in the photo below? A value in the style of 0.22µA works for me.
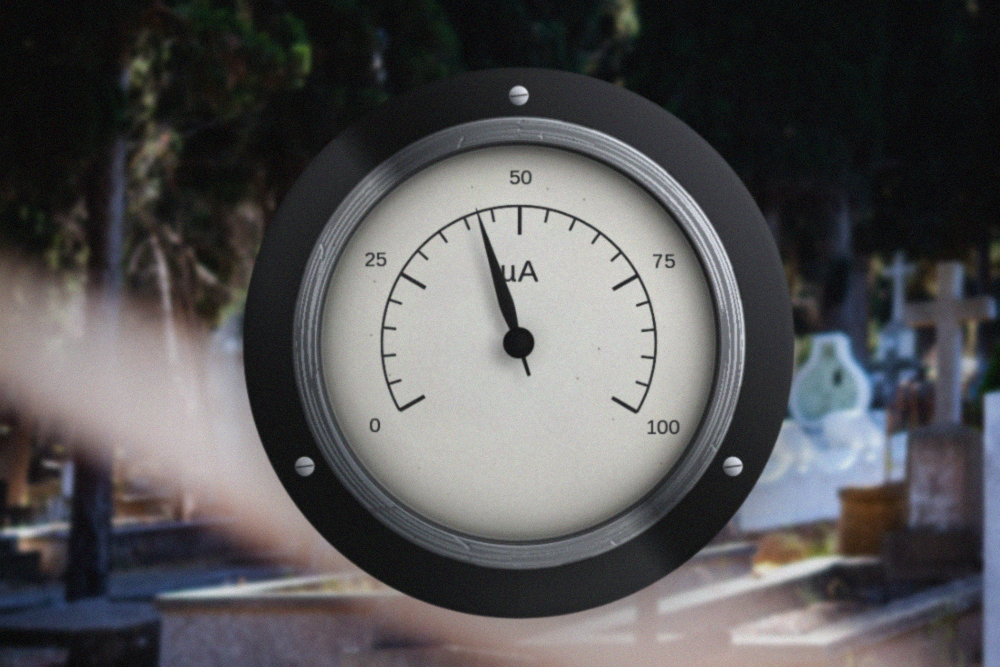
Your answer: 42.5µA
